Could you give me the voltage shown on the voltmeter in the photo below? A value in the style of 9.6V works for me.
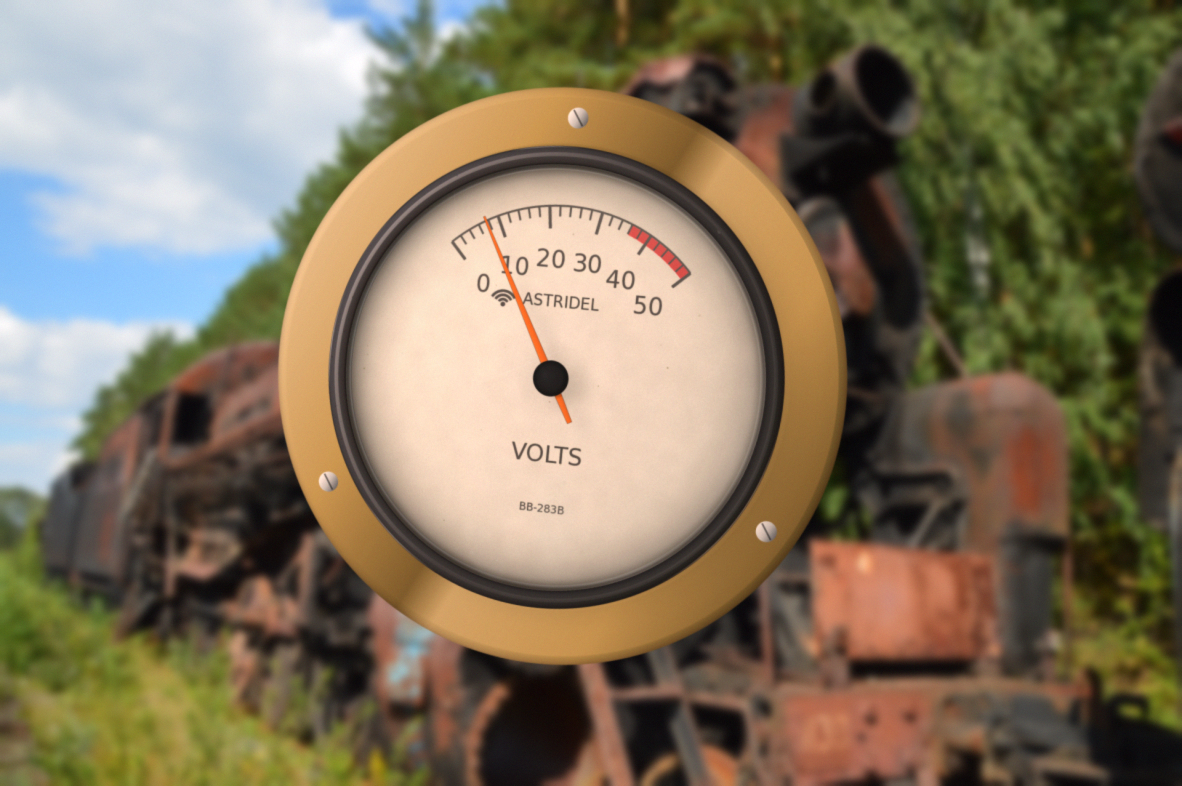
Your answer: 8V
